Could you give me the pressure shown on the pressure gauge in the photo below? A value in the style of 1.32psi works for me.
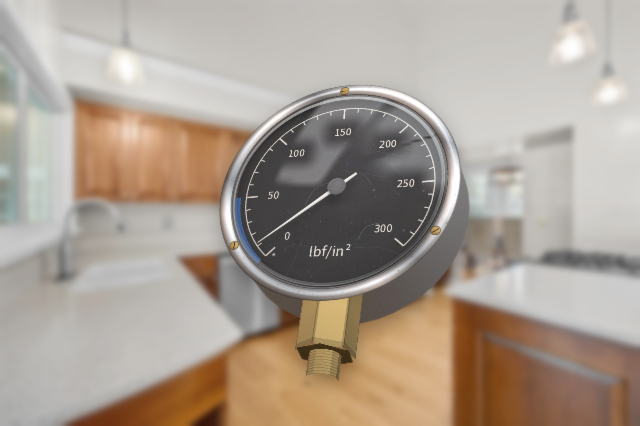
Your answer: 10psi
